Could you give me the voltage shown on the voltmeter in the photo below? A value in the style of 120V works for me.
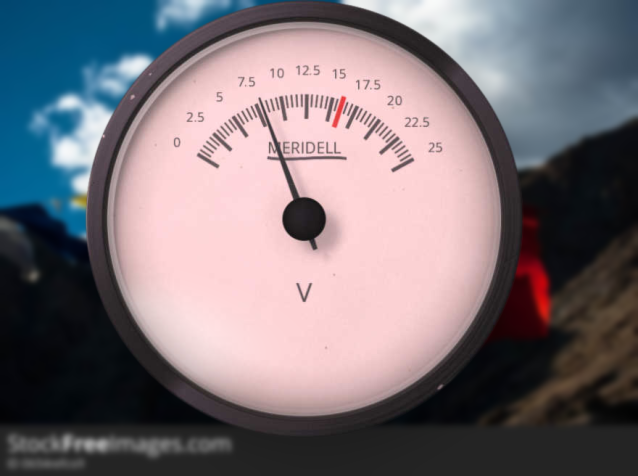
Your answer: 8V
